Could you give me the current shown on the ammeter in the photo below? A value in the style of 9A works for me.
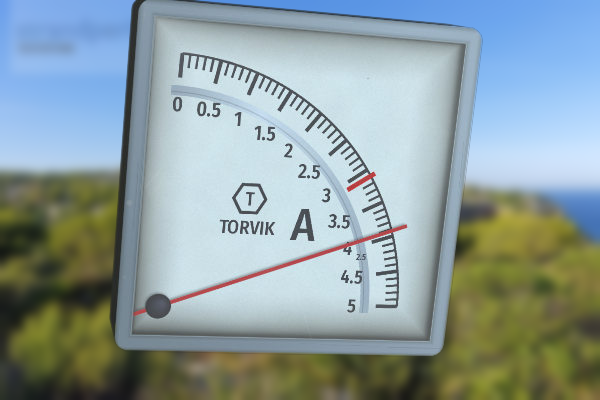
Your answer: 3.9A
